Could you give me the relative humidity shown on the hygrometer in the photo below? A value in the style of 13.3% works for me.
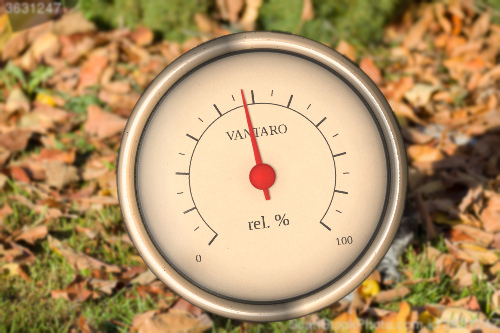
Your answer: 47.5%
